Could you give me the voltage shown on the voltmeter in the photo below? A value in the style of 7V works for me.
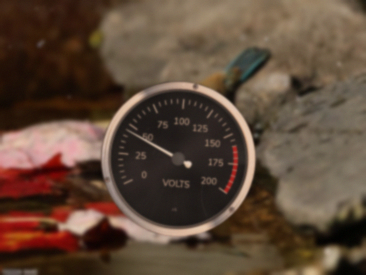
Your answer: 45V
